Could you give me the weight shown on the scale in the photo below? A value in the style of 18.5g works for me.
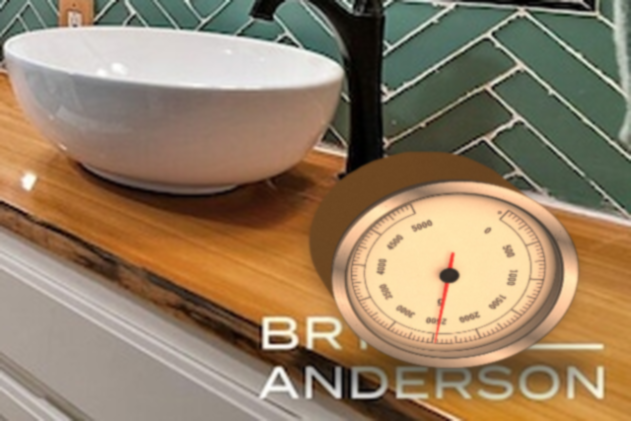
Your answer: 2500g
